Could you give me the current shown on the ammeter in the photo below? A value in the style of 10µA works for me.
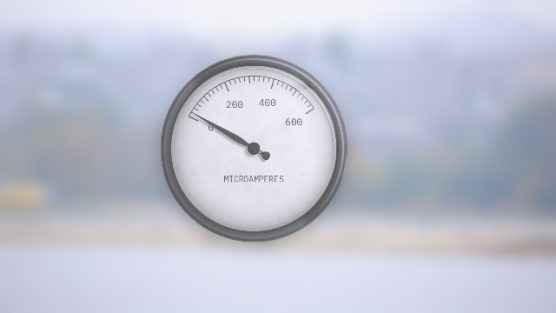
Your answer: 20µA
